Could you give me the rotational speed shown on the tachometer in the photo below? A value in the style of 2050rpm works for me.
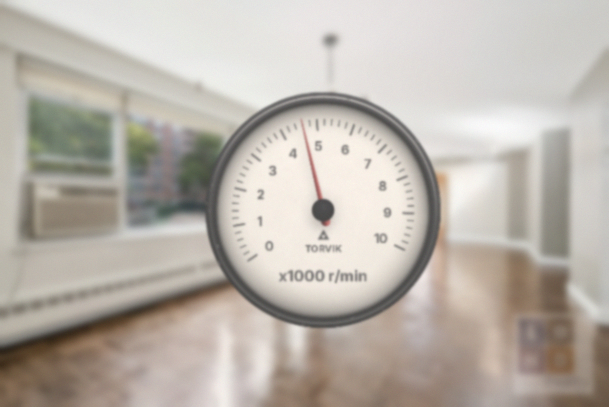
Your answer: 4600rpm
